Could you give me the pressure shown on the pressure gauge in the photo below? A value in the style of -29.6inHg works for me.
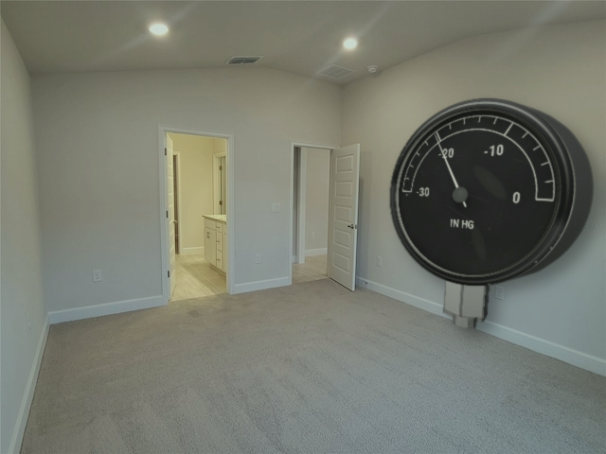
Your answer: -20inHg
